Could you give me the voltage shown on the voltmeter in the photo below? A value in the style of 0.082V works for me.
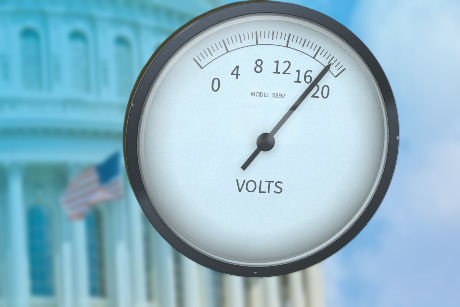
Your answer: 18V
